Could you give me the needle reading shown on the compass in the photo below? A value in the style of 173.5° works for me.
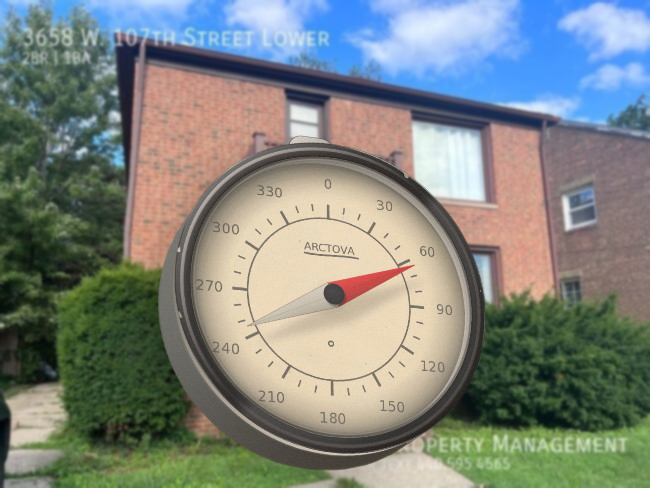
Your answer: 65°
